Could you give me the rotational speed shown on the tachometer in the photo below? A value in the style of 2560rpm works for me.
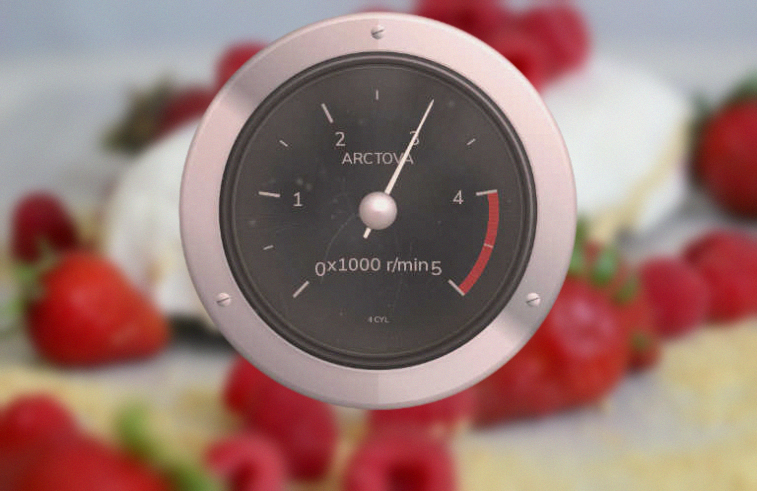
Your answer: 3000rpm
